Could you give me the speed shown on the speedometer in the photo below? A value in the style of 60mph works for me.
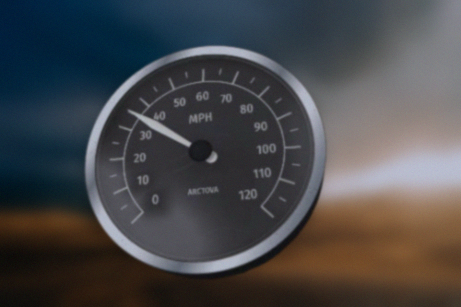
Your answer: 35mph
